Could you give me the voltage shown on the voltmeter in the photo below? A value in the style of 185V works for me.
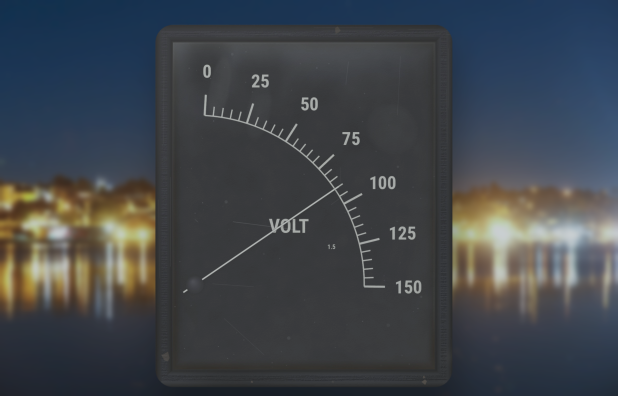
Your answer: 90V
